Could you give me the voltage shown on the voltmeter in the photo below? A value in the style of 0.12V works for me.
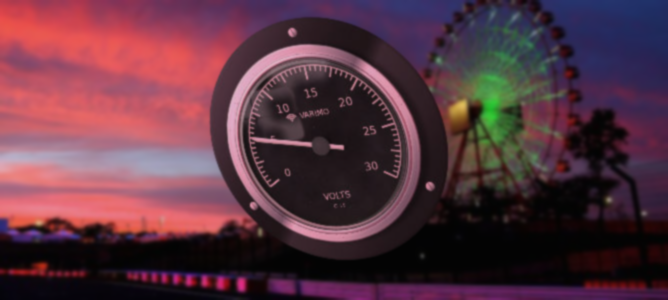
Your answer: 5V
